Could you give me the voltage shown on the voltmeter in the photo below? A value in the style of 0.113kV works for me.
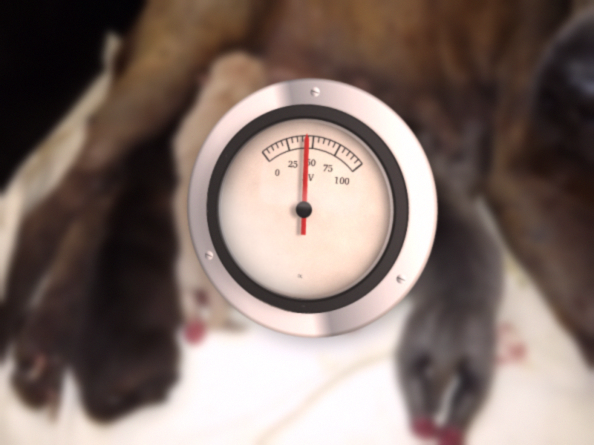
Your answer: 45kV
